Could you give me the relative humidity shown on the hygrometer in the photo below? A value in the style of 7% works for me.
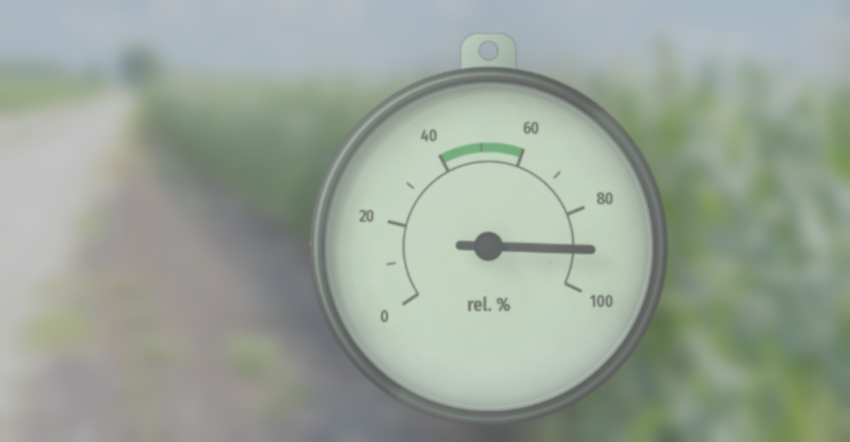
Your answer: 90%
